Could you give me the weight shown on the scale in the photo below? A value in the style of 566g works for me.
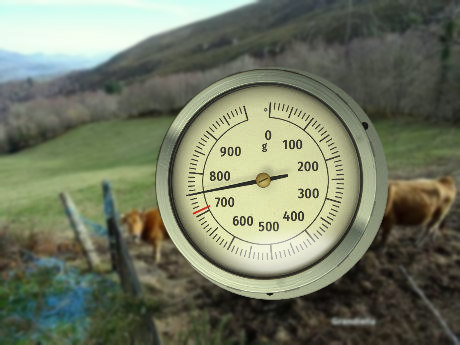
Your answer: 750g
